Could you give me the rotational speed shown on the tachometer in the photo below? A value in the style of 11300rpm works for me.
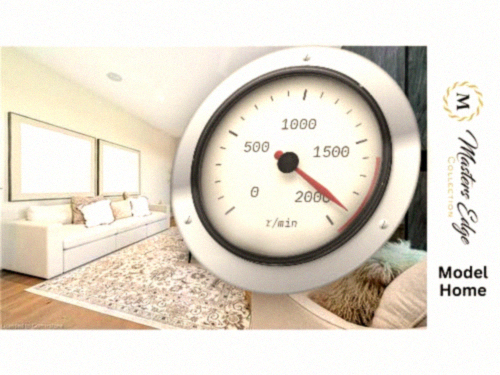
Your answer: 1900rpm
